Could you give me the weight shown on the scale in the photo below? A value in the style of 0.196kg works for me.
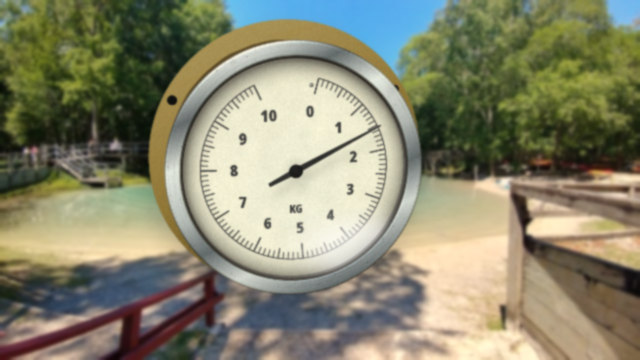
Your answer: 1.5kg
